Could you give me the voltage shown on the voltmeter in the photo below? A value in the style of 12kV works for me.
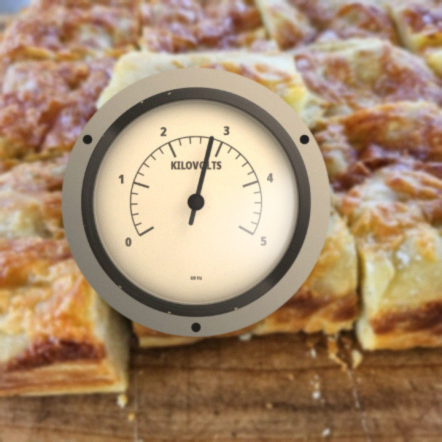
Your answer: 2.8kV
